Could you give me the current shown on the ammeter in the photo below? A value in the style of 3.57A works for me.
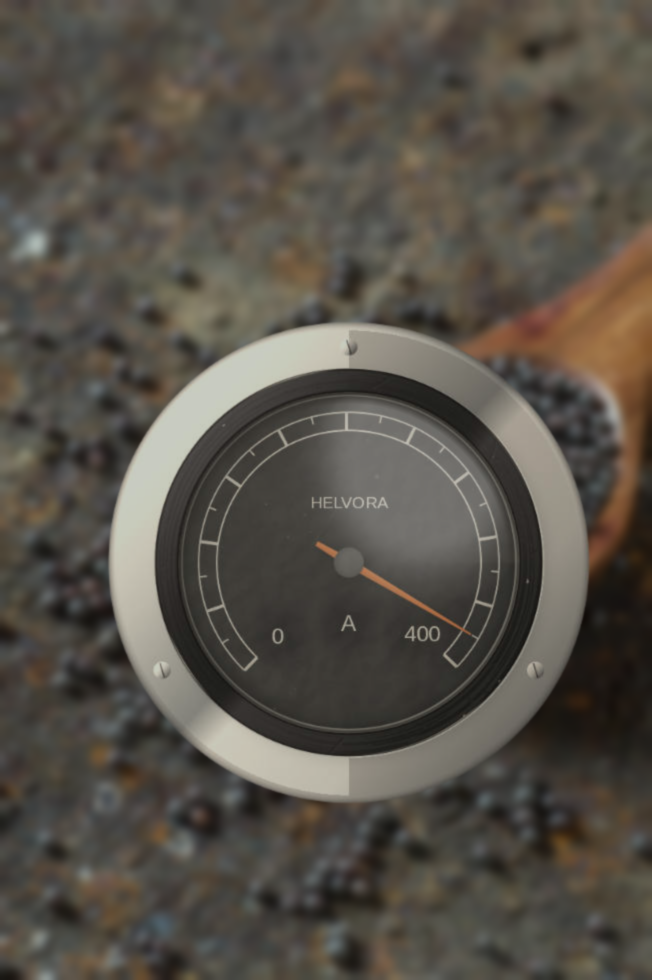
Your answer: 380A
